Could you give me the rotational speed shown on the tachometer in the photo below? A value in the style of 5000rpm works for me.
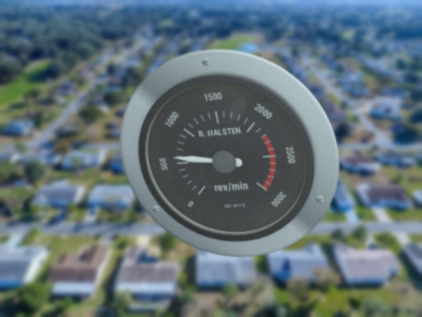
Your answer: 600rpm
